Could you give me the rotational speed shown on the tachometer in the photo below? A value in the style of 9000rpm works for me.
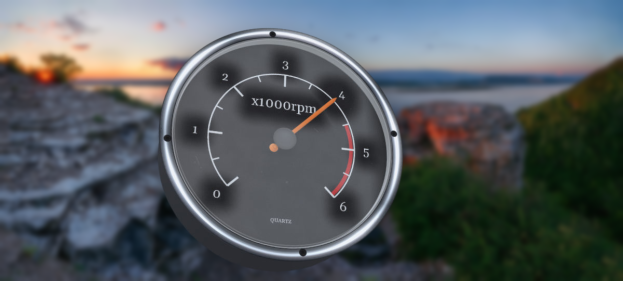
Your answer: 4000rpm
